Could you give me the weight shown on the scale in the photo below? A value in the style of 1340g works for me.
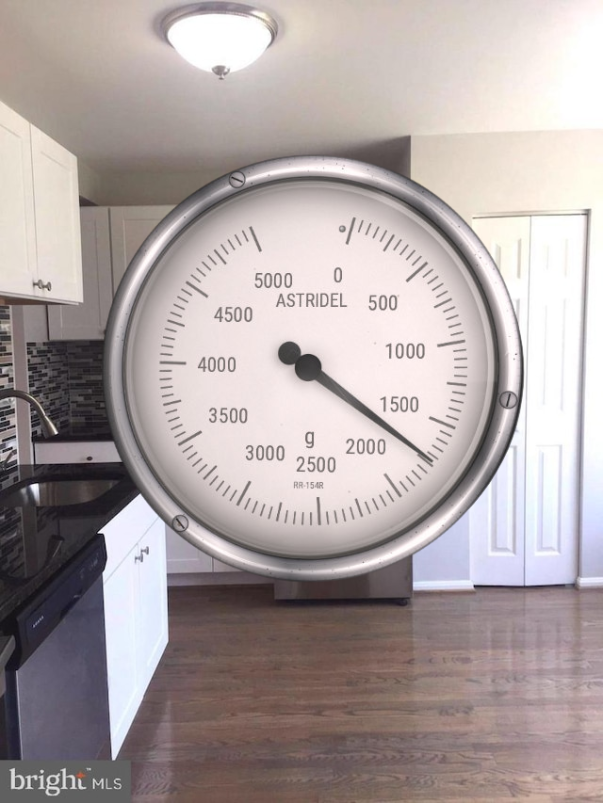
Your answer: 1725g
